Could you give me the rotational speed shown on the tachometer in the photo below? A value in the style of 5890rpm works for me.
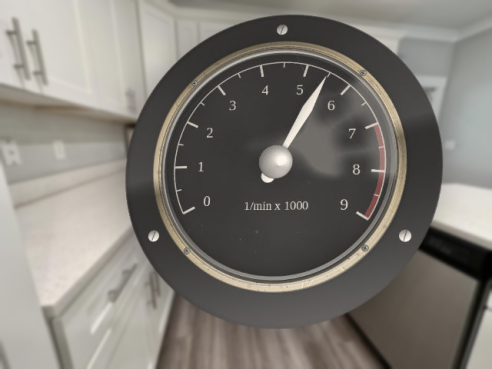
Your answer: 5500rpm
